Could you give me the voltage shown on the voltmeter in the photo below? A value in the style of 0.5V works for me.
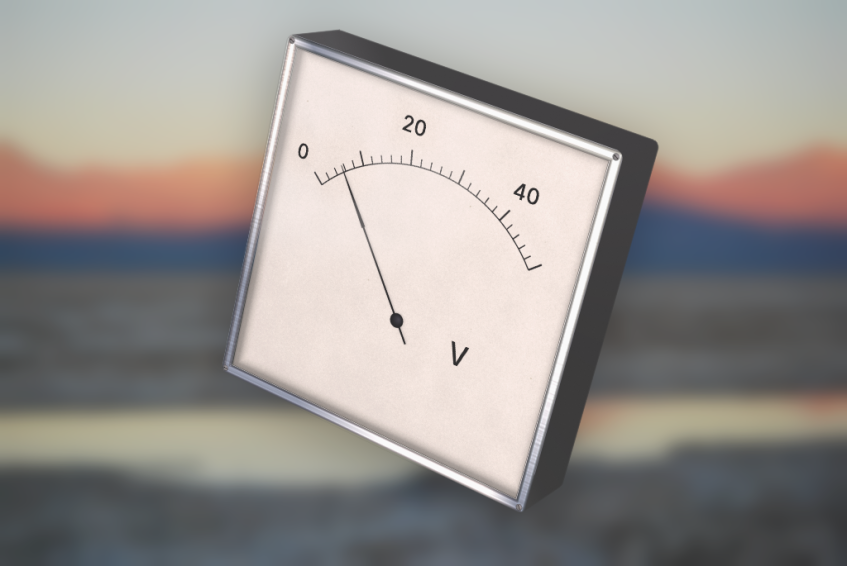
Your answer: 6V
